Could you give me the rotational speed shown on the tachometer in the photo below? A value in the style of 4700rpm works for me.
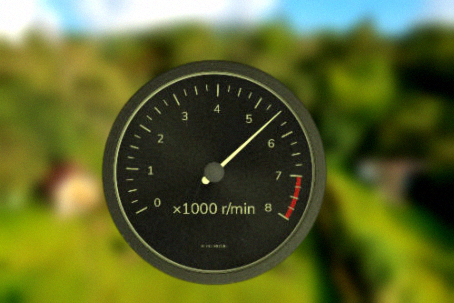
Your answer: 5500rpm
